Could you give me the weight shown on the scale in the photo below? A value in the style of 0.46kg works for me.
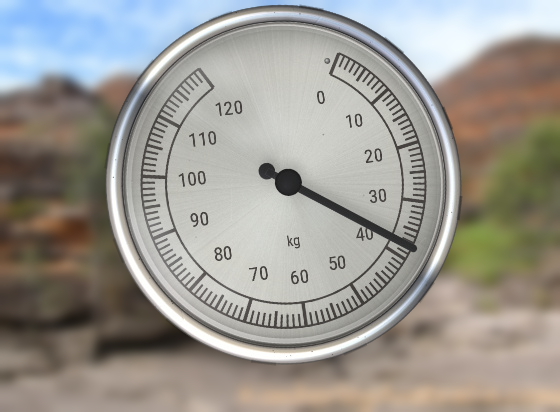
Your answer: 38kg
